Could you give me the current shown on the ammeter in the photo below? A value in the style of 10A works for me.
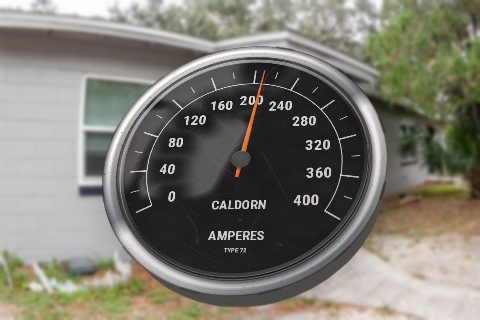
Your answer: 210A
